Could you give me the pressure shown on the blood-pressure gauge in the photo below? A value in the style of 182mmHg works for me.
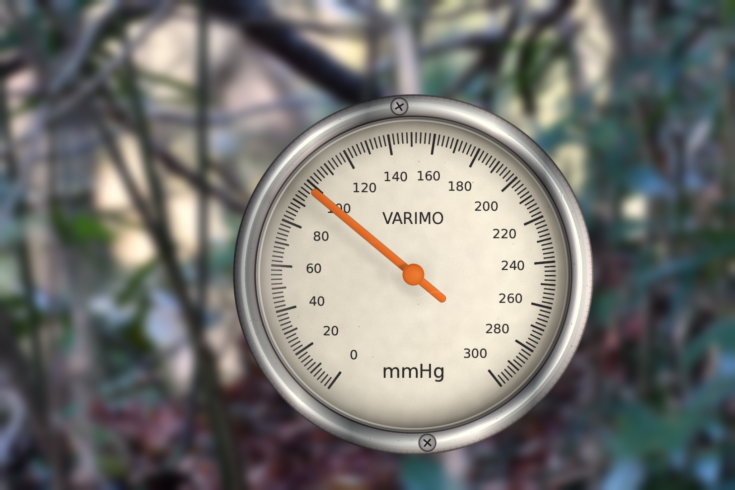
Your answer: 98mmHg
